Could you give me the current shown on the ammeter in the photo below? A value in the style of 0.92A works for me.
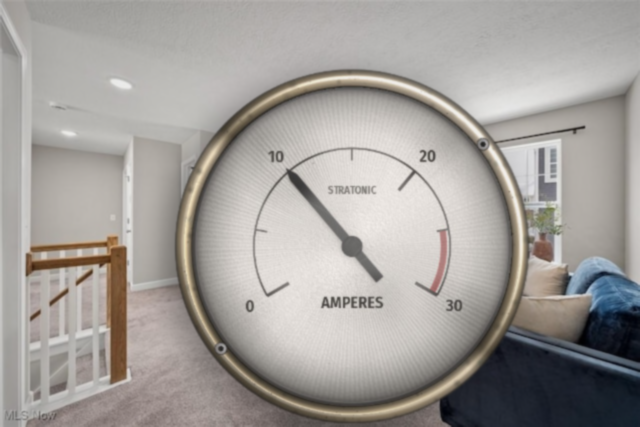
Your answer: 10A
